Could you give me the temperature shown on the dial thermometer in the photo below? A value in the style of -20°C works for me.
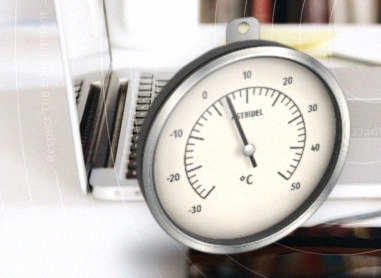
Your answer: 4°C
